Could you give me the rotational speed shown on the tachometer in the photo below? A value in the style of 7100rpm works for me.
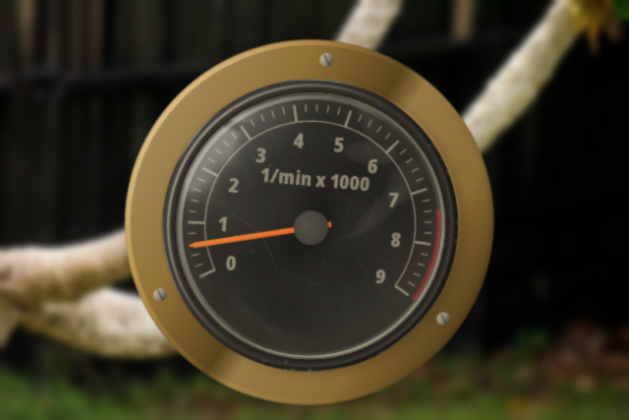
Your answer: 600rpm
